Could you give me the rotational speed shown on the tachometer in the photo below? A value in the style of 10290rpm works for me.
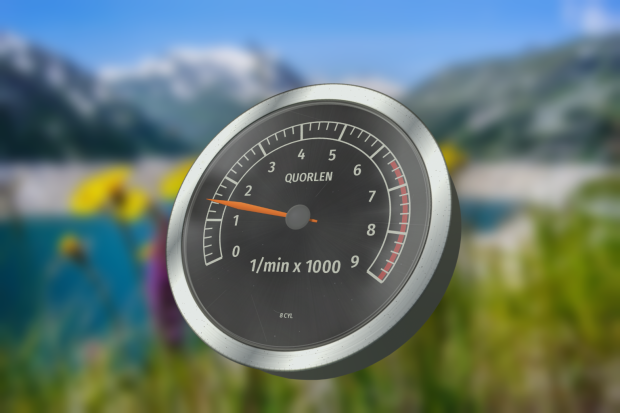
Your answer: 1400rpm
